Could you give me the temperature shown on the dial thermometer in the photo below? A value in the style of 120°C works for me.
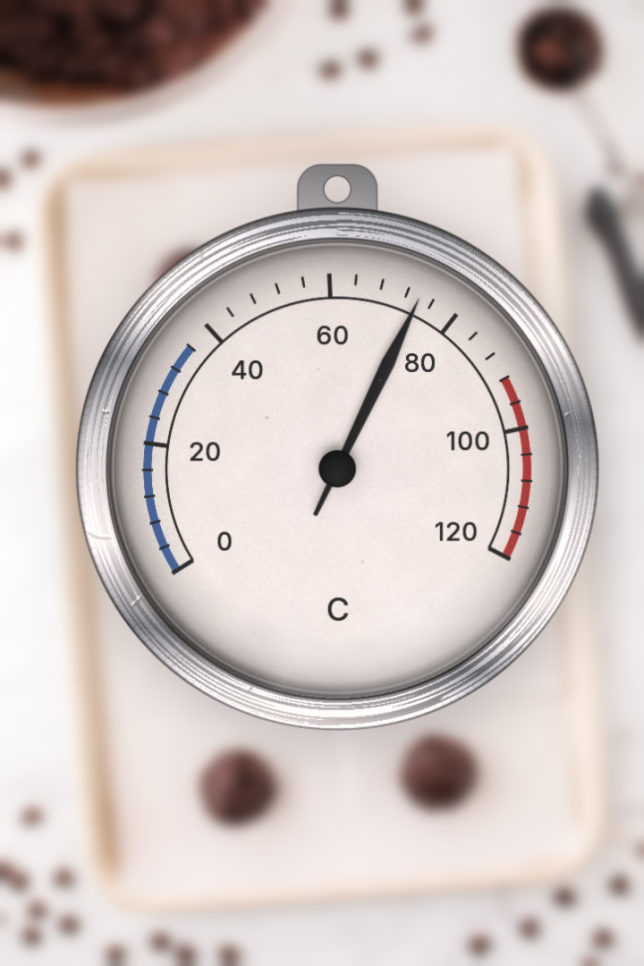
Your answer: 74°C
